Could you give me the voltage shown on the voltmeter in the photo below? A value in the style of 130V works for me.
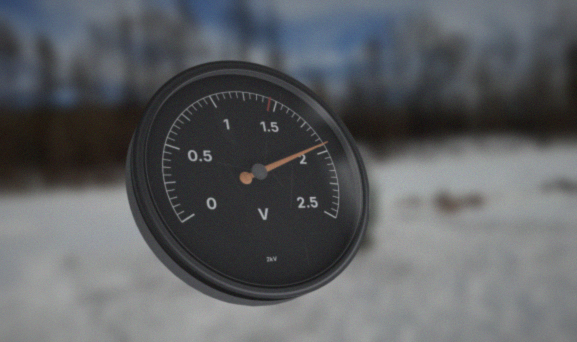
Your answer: 1.95V
